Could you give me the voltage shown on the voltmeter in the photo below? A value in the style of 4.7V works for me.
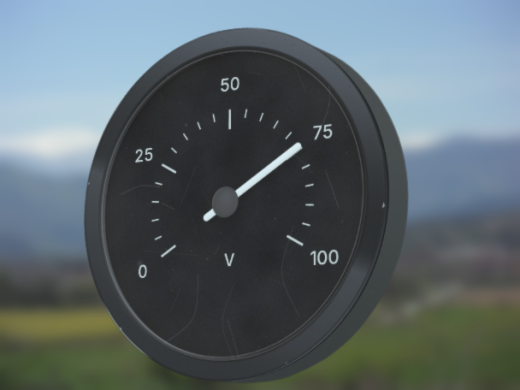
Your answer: 75V
